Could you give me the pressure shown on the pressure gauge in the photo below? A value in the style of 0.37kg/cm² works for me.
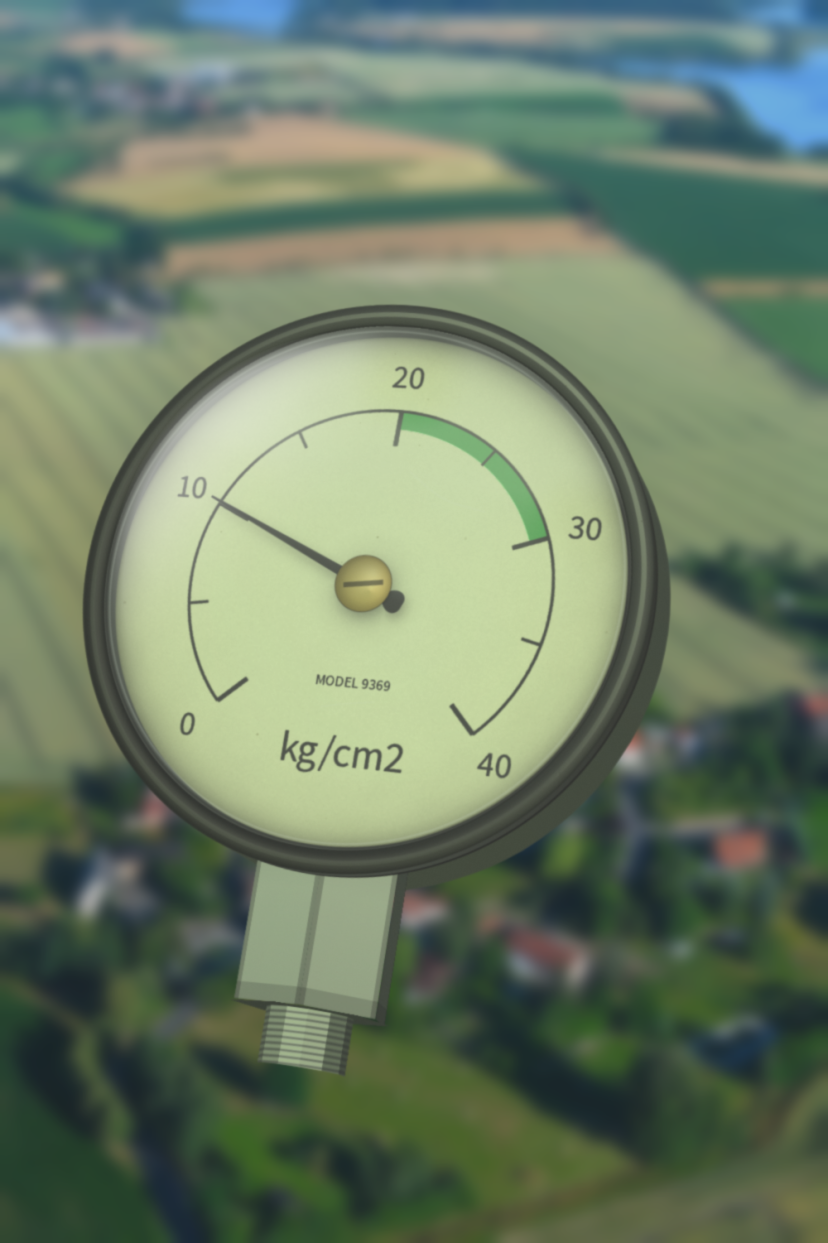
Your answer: 10kg/cm²
